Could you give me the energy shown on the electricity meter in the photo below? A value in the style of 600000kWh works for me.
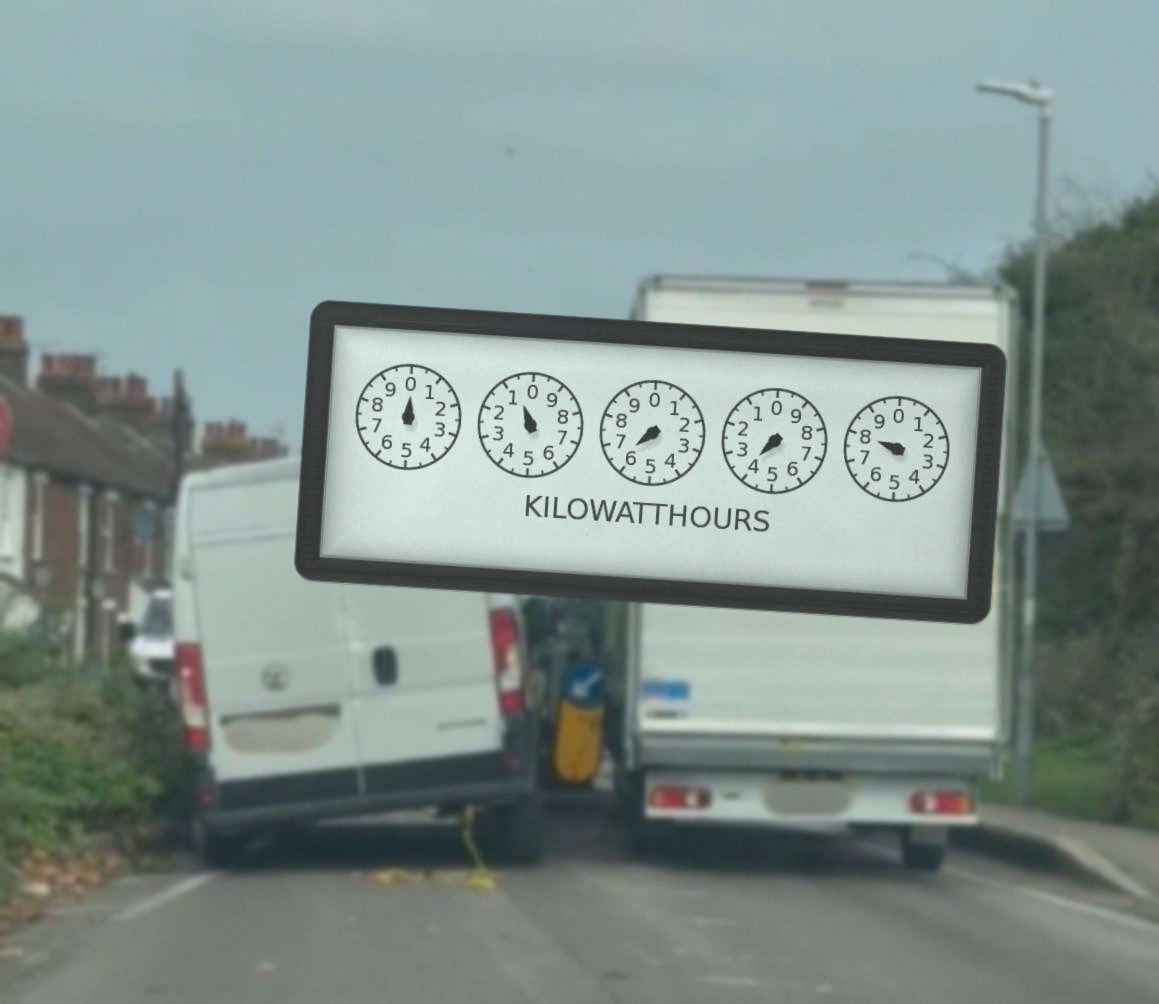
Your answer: 638kWh
